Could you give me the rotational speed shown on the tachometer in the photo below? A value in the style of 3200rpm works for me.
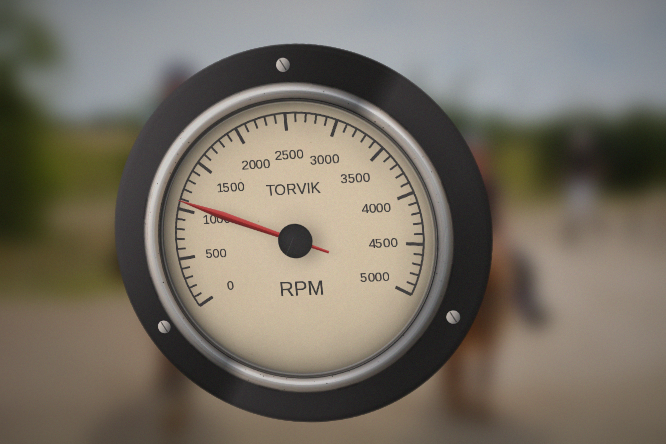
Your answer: 1100rpm
